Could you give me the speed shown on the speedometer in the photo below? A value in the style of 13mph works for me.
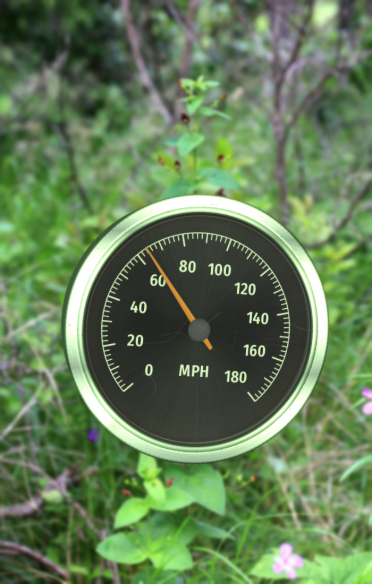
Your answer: 64mph
